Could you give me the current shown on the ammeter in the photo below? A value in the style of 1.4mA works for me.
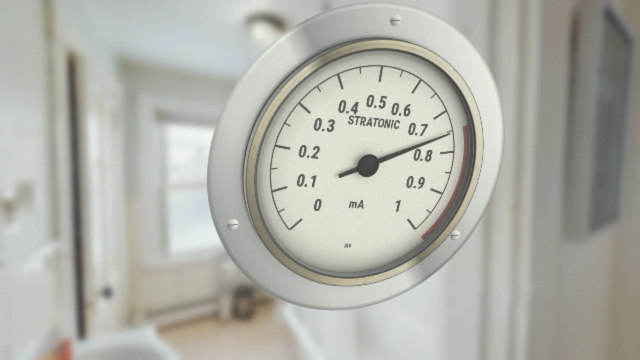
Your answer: 0.75mA
